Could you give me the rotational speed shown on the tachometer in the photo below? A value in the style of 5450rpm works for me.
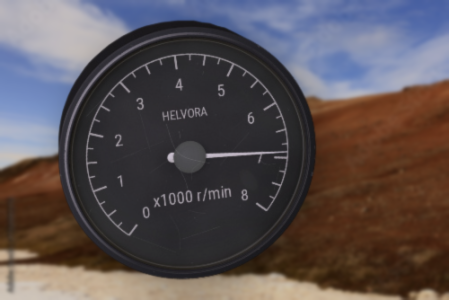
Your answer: 6875rpm
